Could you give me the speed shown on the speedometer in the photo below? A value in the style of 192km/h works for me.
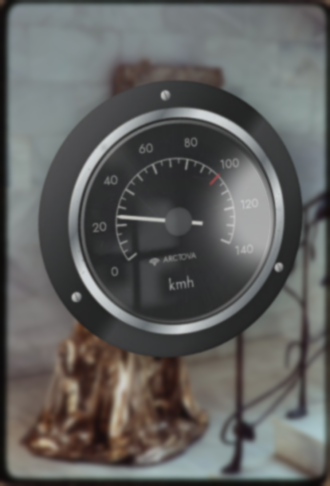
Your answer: 25km/h
